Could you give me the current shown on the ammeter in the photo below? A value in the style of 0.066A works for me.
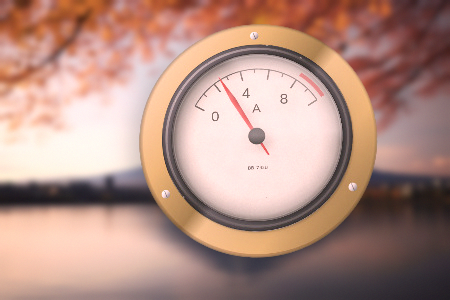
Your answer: 2.5A
